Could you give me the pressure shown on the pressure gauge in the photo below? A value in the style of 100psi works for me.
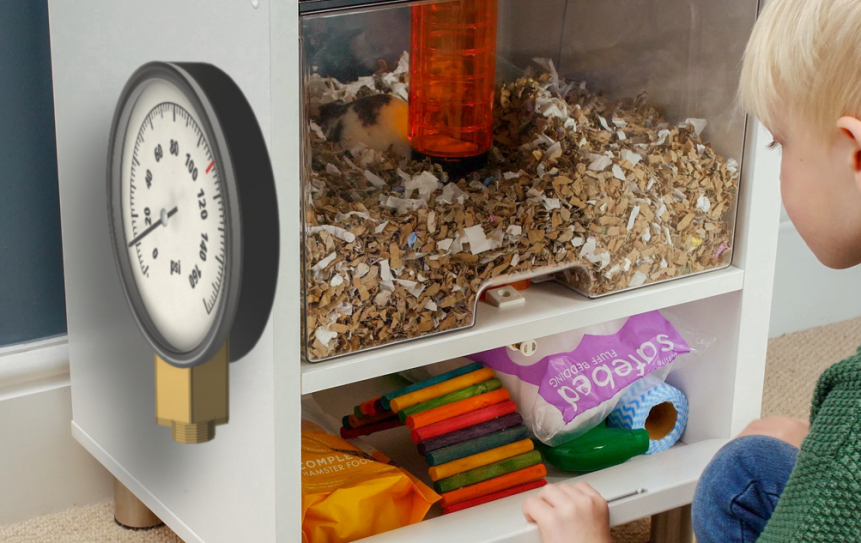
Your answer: 10psi
